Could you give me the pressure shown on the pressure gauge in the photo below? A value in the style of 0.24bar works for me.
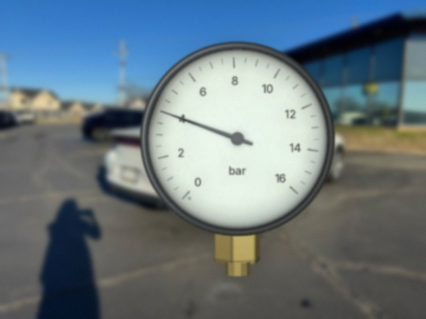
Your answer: 4bar
